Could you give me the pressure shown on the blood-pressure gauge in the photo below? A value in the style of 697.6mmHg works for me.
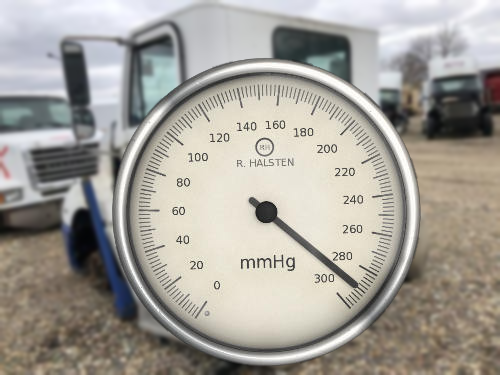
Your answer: 290mmHg
